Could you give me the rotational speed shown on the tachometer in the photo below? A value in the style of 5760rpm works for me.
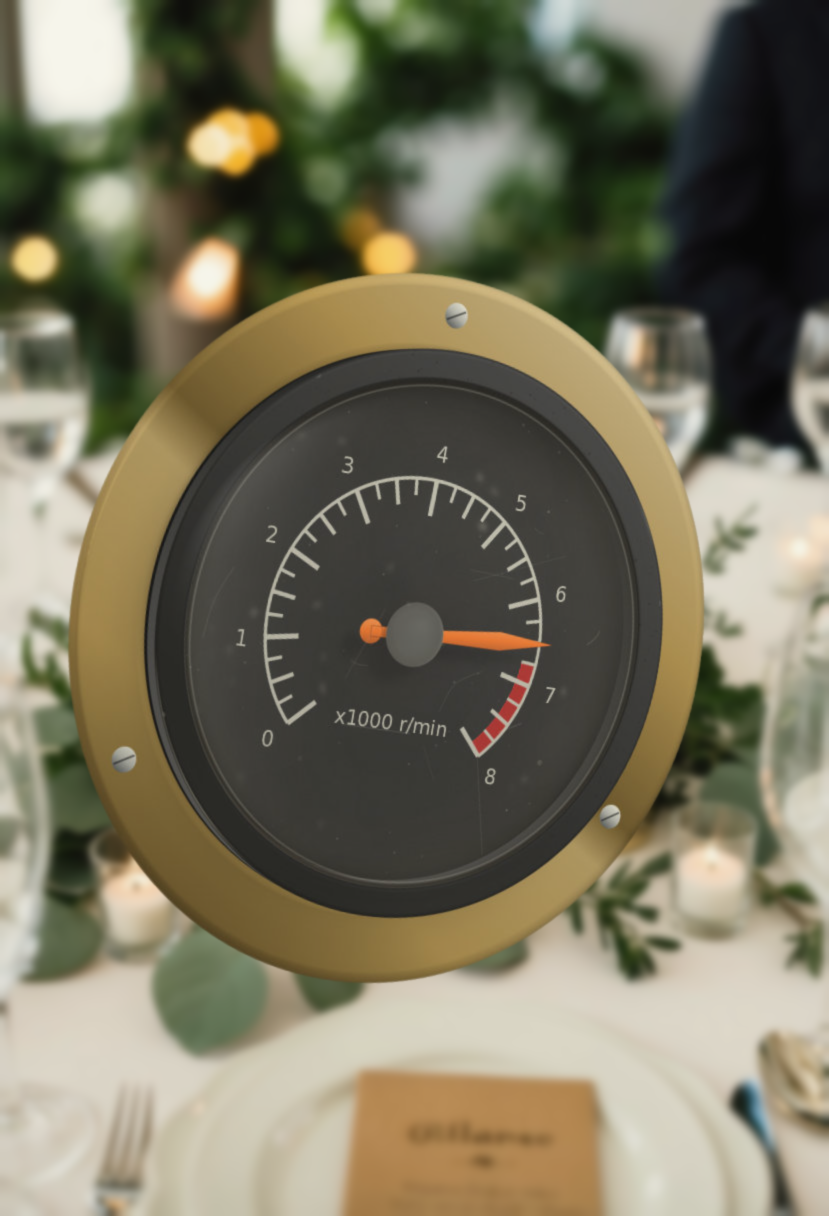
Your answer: 6500rpm
